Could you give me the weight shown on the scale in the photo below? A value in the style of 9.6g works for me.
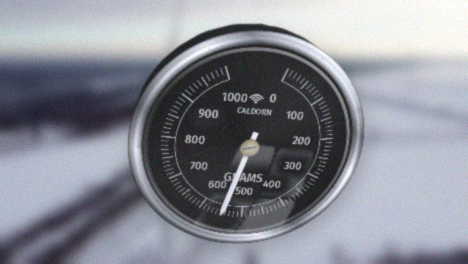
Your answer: 550g
